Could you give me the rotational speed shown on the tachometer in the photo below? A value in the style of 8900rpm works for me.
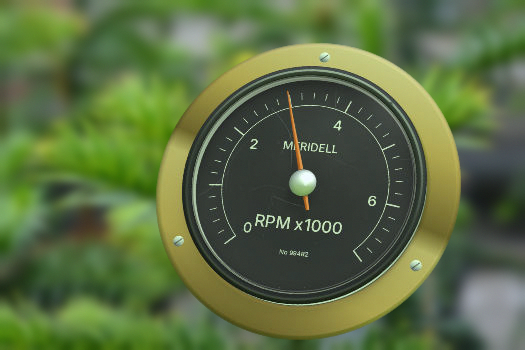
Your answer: 3000rpm
